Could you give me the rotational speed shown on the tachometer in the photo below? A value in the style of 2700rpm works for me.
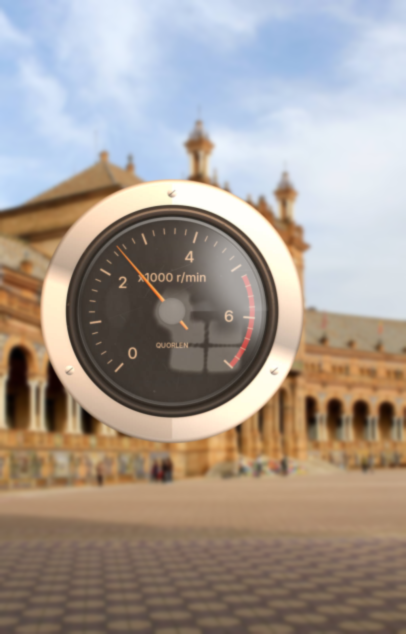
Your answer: 2500rpm
